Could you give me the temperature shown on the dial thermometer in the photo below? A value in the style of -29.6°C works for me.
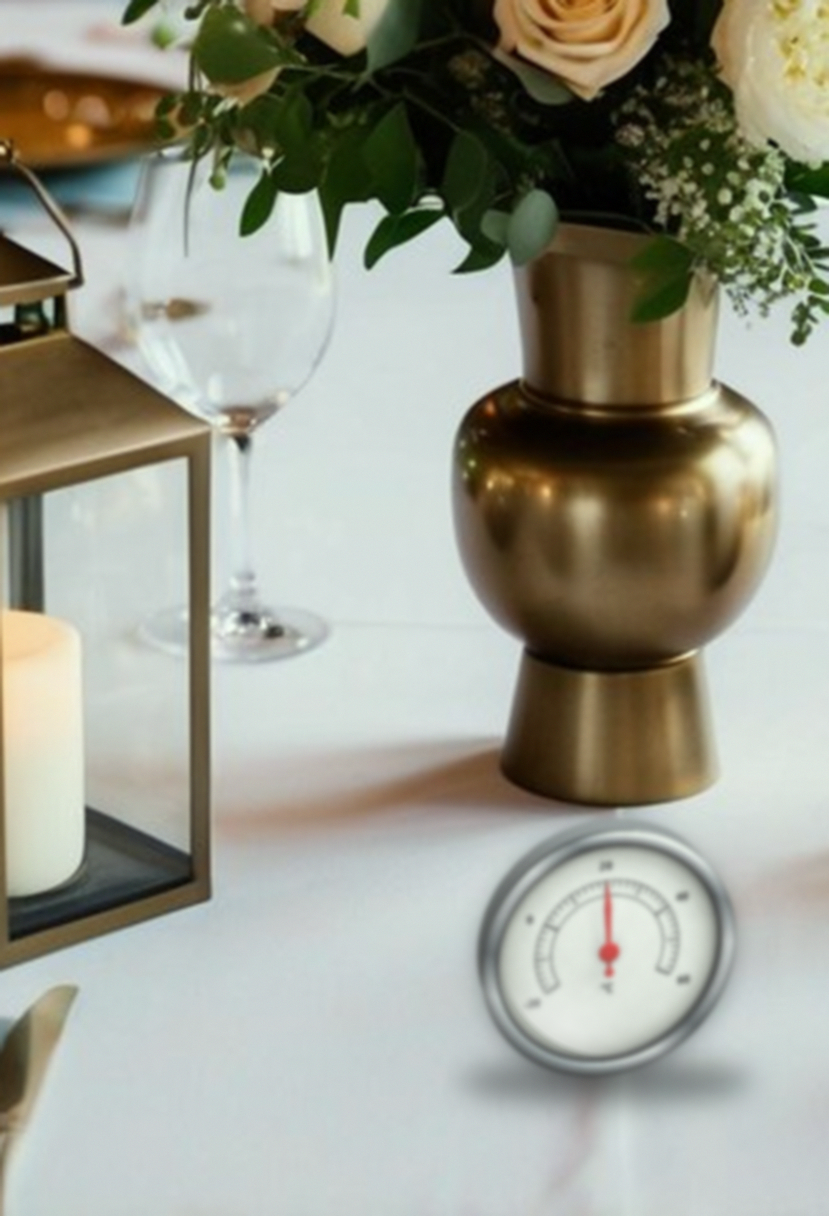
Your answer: 20°C
